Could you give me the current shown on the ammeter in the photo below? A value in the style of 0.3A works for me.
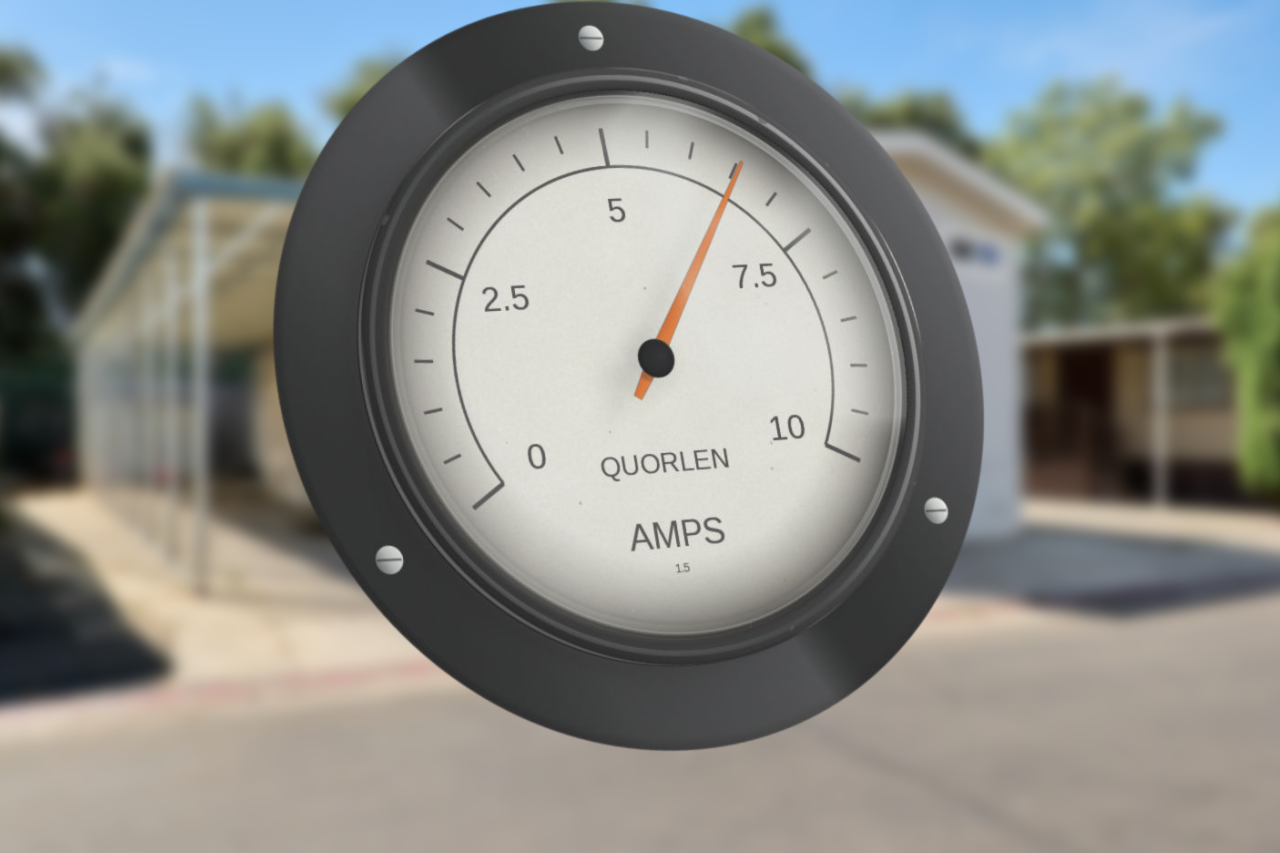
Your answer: 6.5A
